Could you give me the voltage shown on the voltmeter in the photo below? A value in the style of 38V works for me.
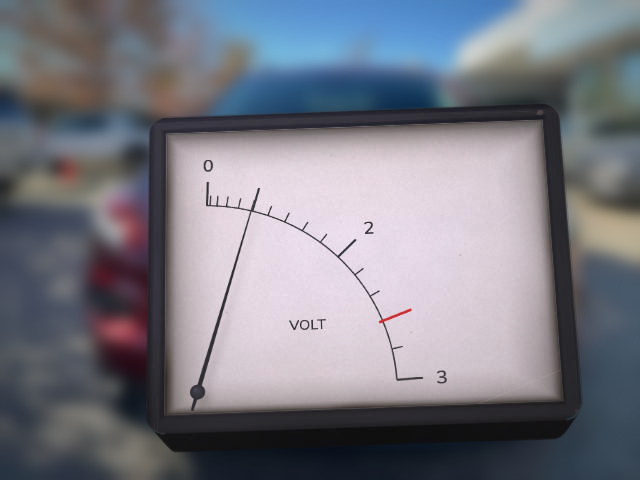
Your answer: 1V
